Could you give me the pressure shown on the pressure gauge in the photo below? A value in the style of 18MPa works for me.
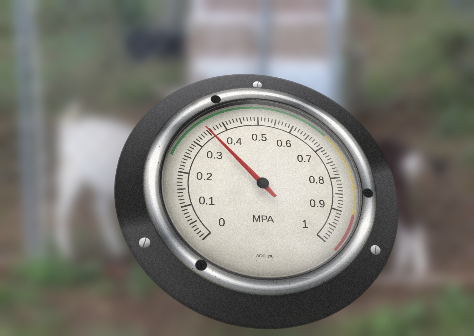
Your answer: 0.35MPa
